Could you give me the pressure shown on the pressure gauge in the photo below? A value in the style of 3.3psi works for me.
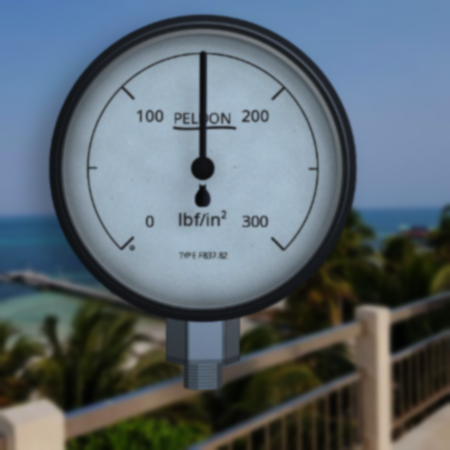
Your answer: 150psi
